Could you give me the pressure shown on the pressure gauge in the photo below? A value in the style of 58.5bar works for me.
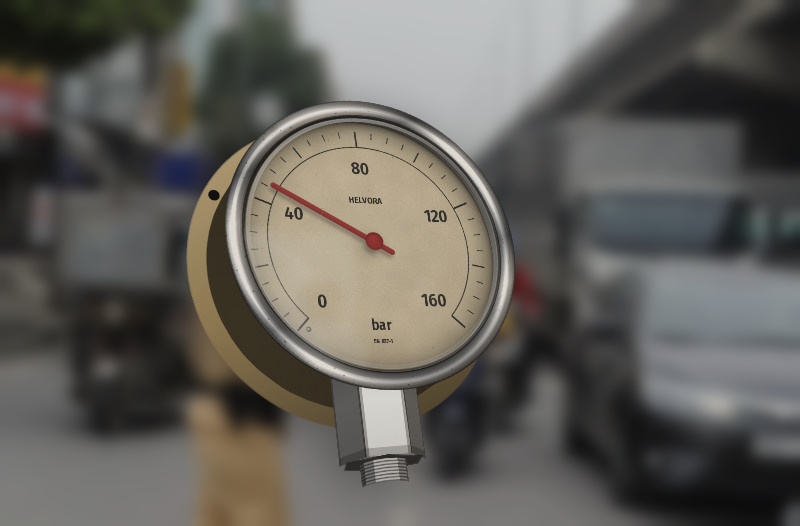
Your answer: 45bar
